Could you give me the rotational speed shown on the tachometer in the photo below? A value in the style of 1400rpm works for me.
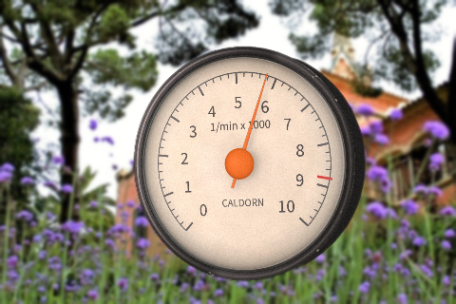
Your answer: 5800rpm
